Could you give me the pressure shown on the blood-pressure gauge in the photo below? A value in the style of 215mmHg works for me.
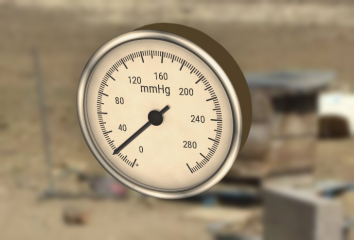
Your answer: 20mmHg
